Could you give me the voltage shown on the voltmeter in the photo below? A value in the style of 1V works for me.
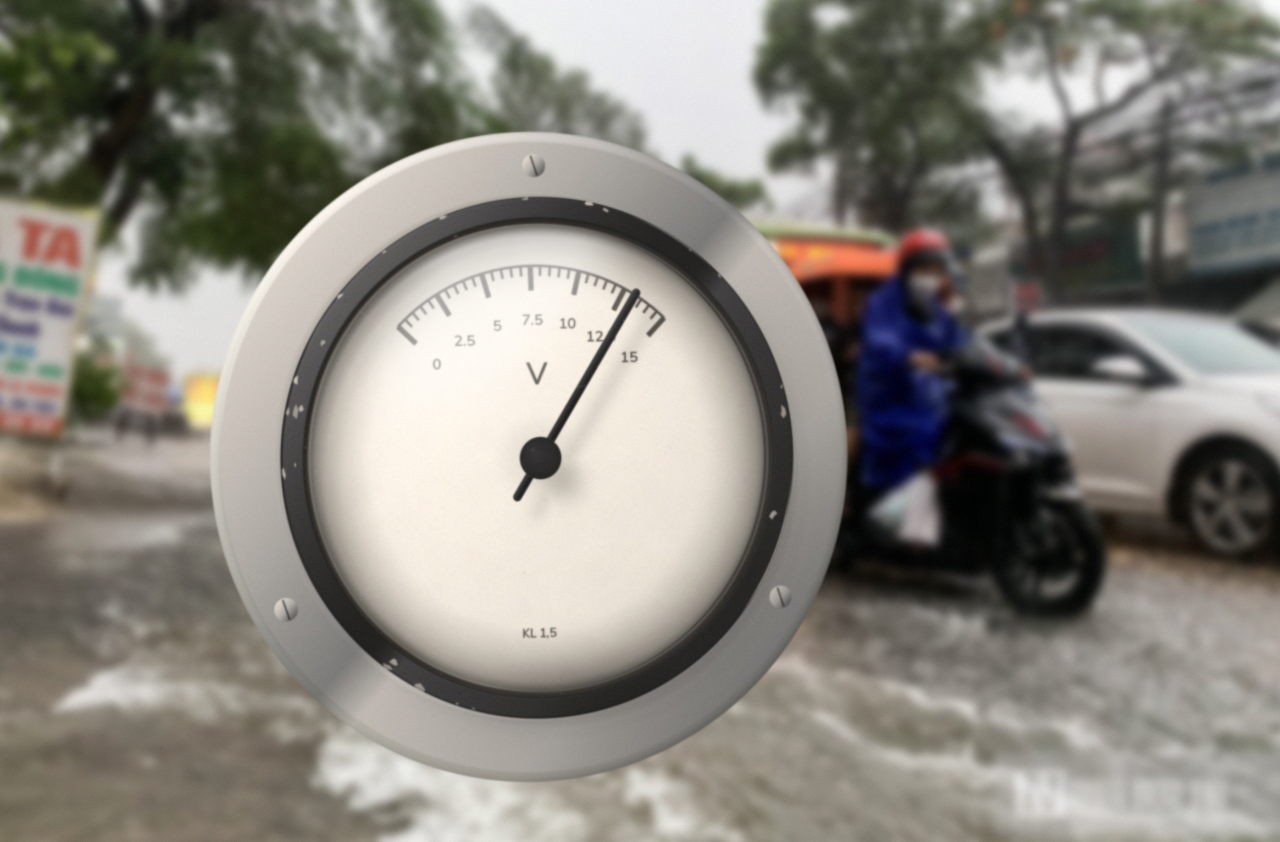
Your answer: 13V
